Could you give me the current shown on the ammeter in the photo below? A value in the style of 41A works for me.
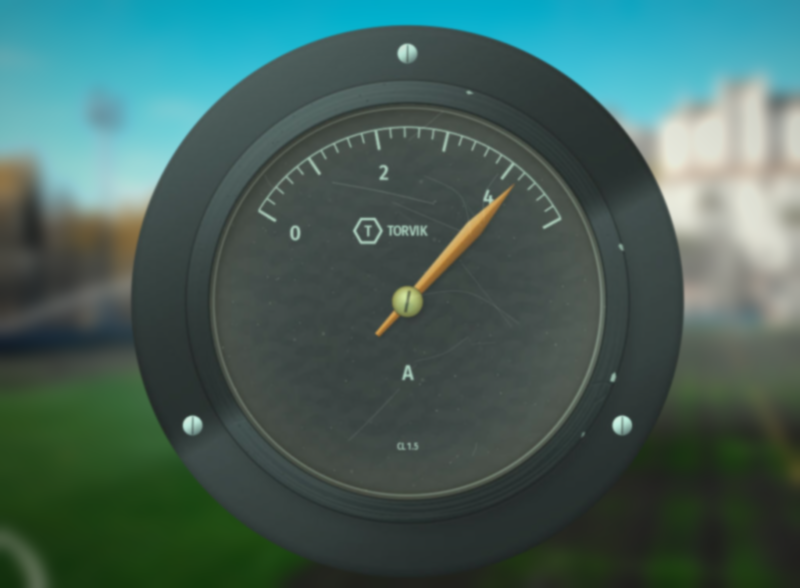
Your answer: 4.2A
